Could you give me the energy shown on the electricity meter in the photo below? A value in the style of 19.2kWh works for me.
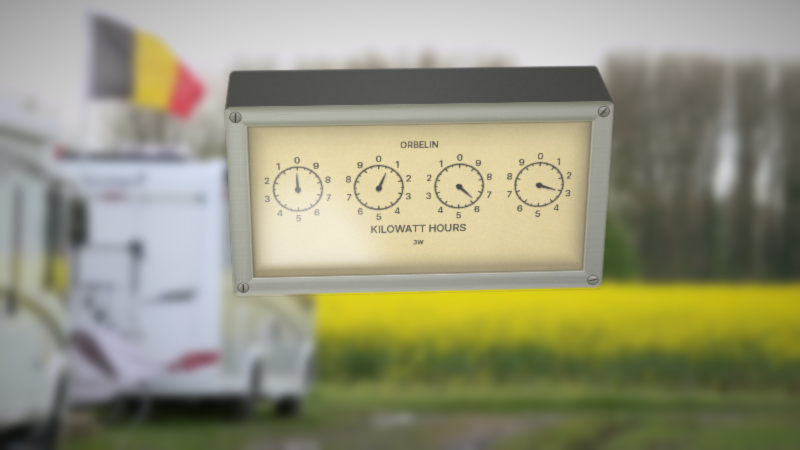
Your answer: 63kWh
